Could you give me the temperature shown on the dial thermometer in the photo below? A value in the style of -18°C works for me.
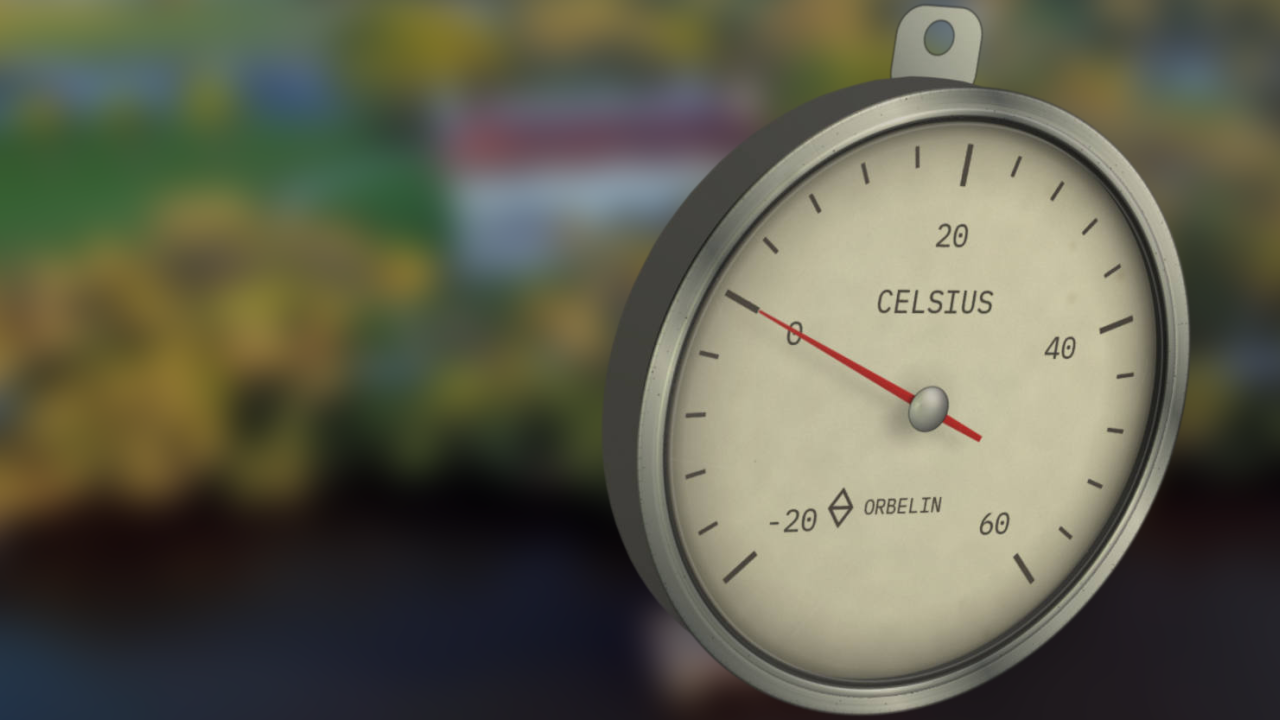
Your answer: 0°C
